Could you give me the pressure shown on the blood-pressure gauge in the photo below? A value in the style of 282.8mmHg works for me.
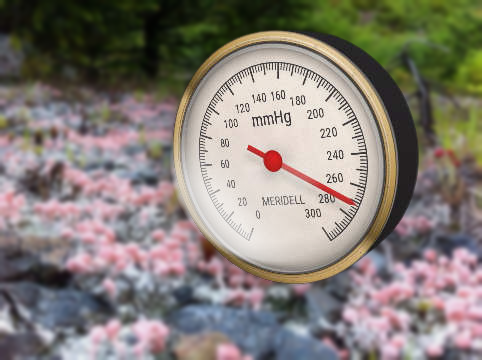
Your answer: 270mmHg
